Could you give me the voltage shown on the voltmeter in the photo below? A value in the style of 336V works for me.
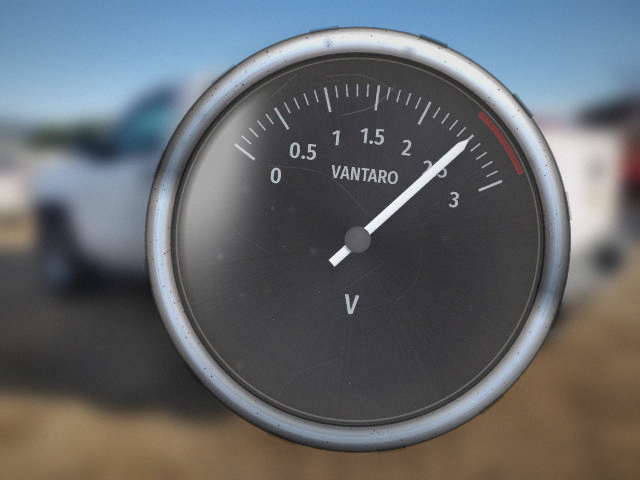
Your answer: 2.5V
